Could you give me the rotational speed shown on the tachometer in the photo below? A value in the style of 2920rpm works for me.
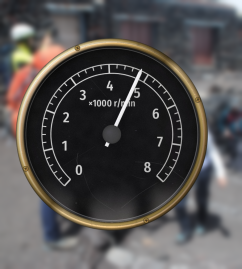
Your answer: 4800rpm
